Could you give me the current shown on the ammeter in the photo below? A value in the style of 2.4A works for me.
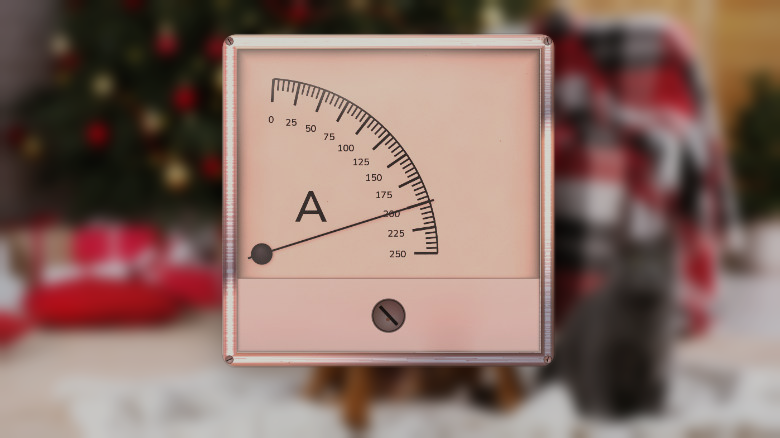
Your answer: 200A
